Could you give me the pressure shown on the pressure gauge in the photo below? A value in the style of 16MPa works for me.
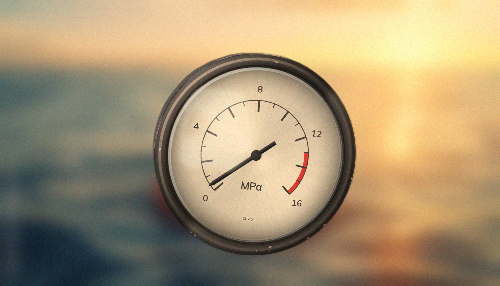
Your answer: 0.5MPa
